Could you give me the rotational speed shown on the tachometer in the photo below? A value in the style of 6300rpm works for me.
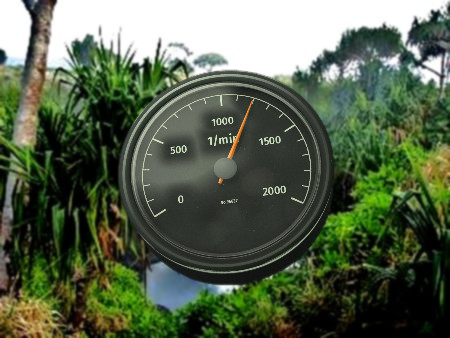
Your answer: 1200rpm
